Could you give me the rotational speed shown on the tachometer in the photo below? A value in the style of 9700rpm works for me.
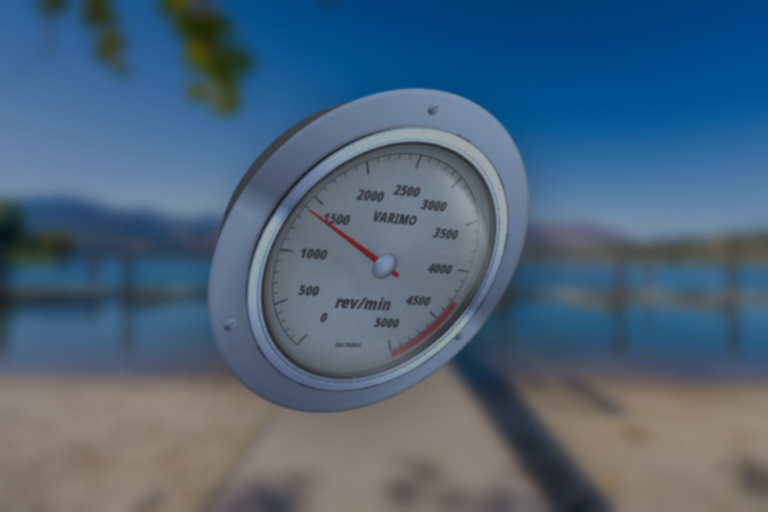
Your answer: 1400rpm
